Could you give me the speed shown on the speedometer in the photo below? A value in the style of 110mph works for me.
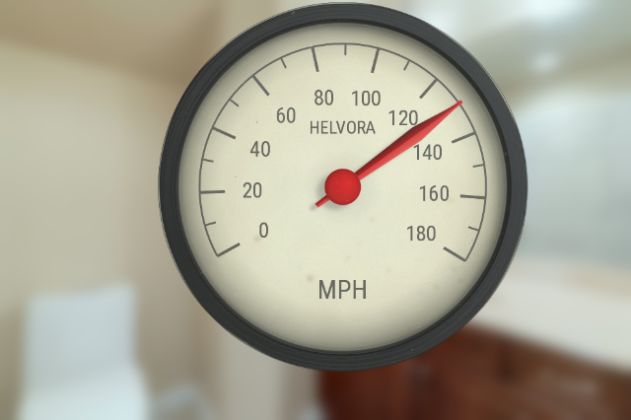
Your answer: 130mph
